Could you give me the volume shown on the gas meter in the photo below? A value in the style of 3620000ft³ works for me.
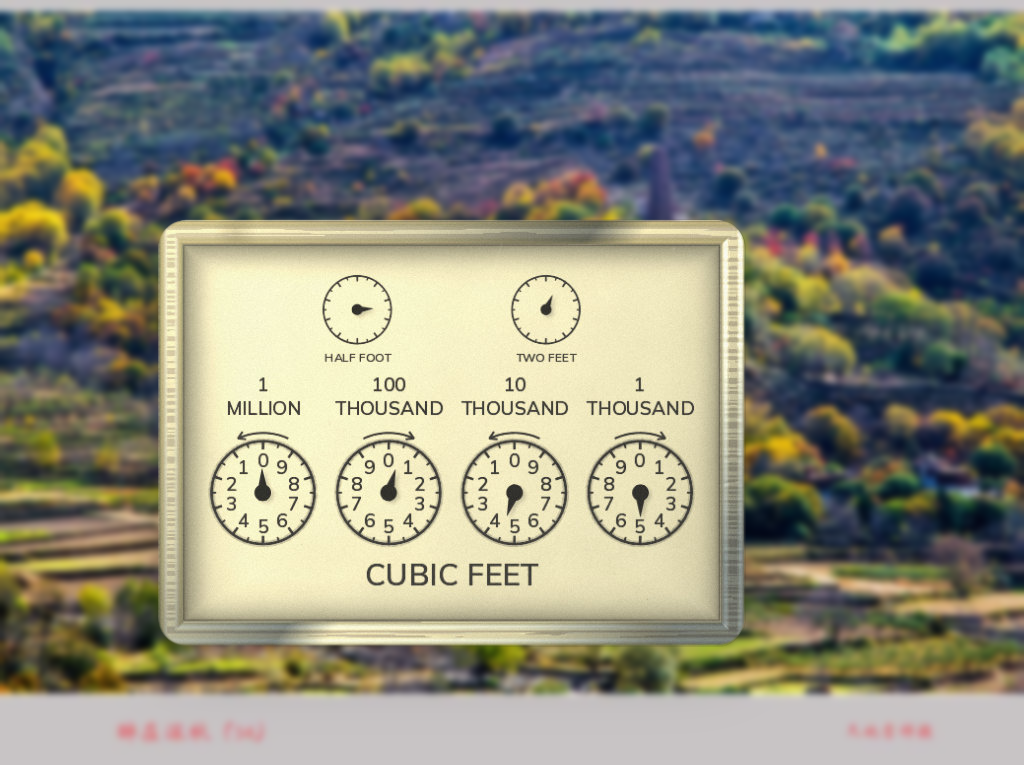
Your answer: 4500ft³
